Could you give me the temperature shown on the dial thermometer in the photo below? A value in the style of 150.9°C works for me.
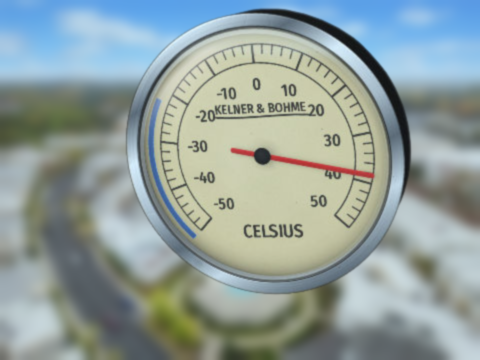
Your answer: 38°C
